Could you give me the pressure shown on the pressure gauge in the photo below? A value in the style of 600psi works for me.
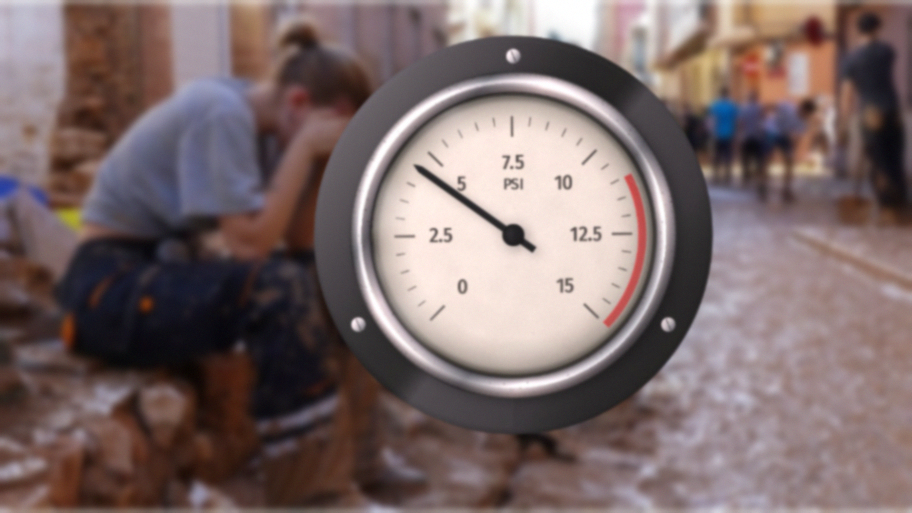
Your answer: 4.5psi
